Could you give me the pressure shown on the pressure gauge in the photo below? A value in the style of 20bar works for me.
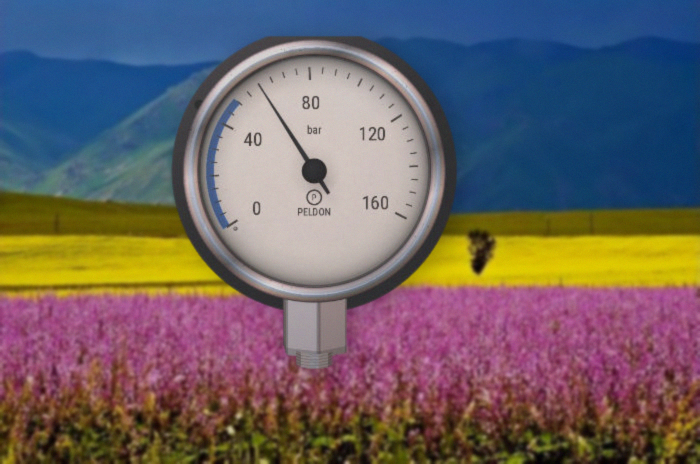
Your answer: 60bar
